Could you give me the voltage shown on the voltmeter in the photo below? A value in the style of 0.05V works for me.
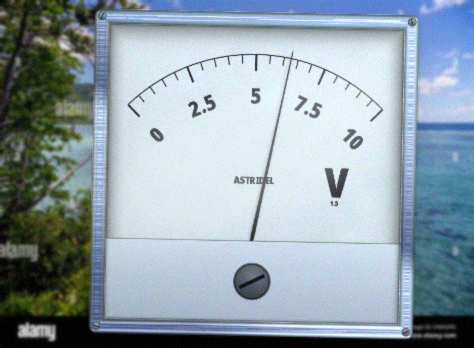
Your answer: 6.25V
